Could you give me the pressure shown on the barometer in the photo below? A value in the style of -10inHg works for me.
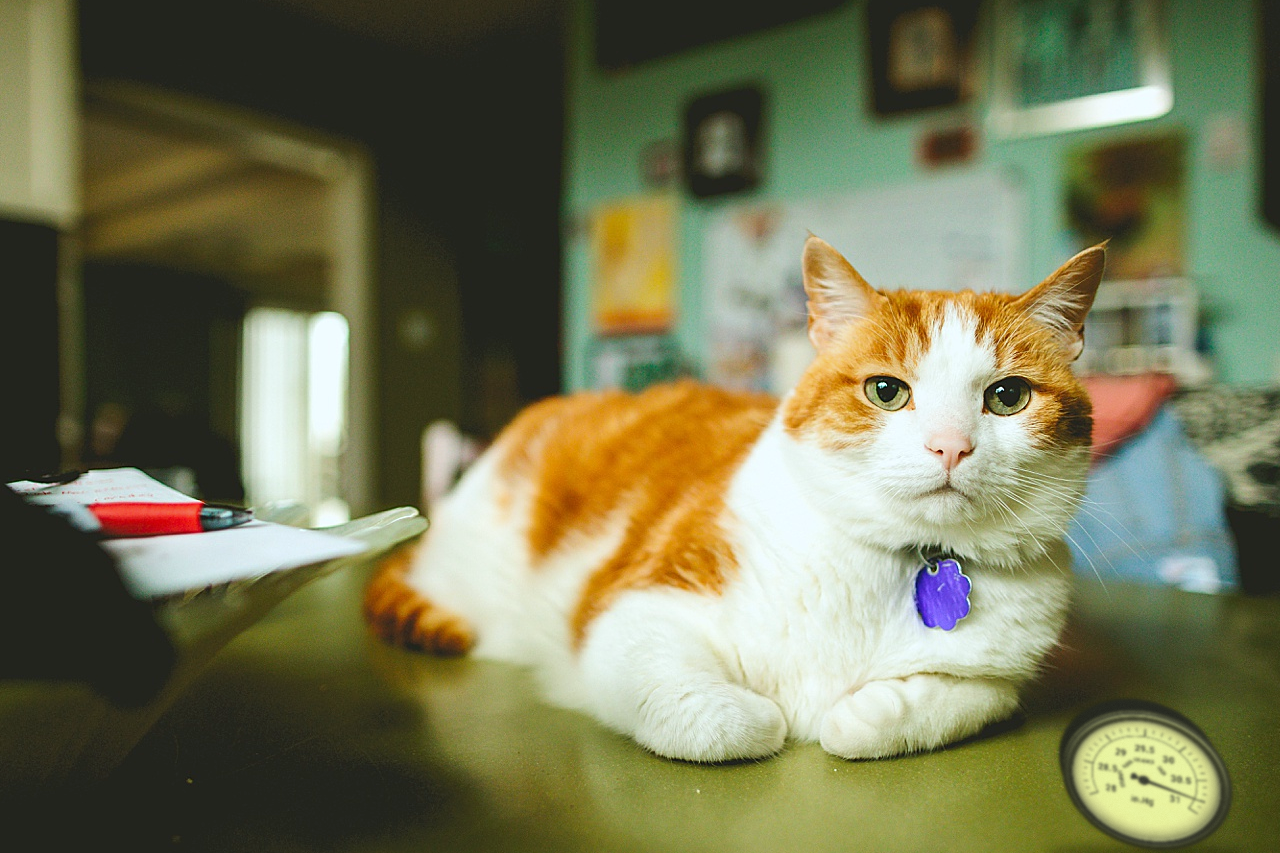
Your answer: 30.8inHg
